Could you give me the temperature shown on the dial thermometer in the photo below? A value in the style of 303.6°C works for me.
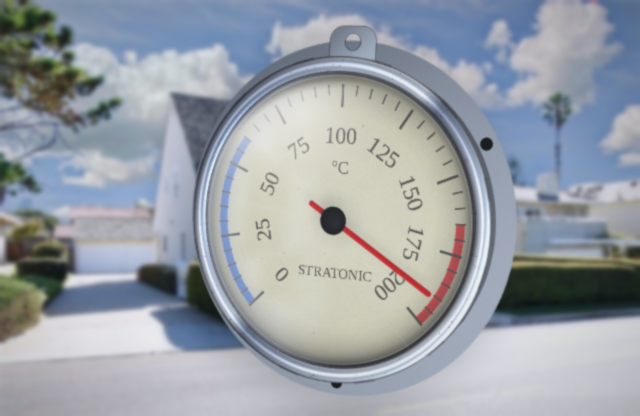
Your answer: 190°C
